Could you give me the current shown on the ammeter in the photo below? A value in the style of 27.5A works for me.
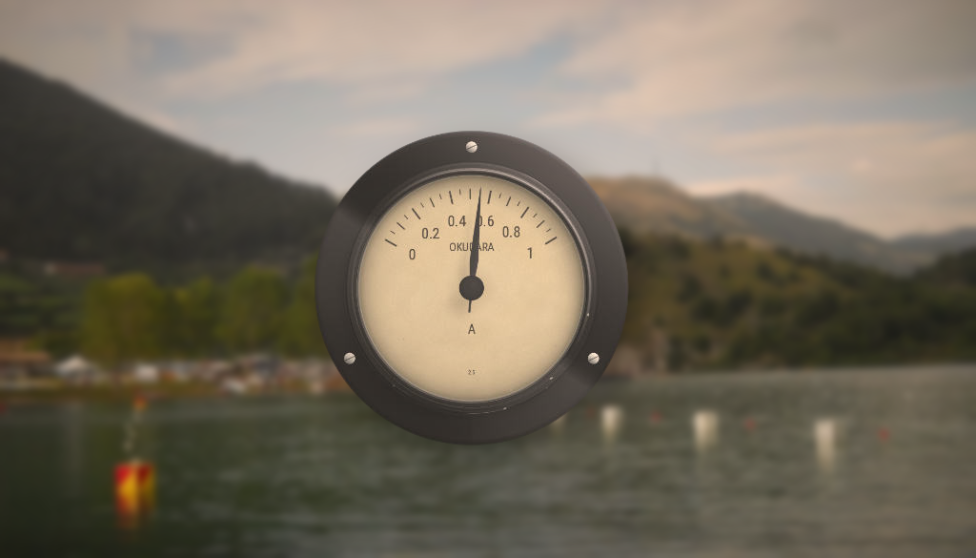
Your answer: 0.55A
